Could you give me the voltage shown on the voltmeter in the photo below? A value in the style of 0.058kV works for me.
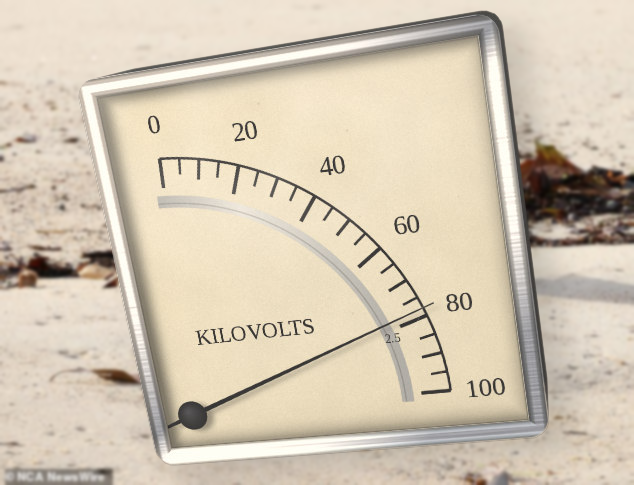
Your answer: 77.5kV
